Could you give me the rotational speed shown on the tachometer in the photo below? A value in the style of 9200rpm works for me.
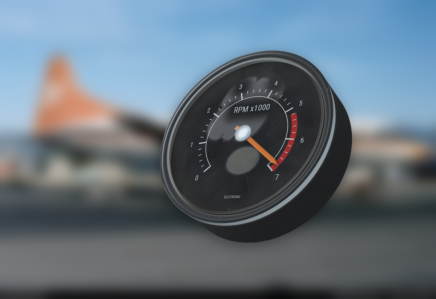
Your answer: 6800rpm
